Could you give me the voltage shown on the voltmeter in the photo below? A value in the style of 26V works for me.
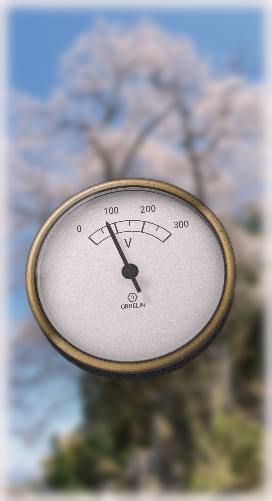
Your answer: 75V
